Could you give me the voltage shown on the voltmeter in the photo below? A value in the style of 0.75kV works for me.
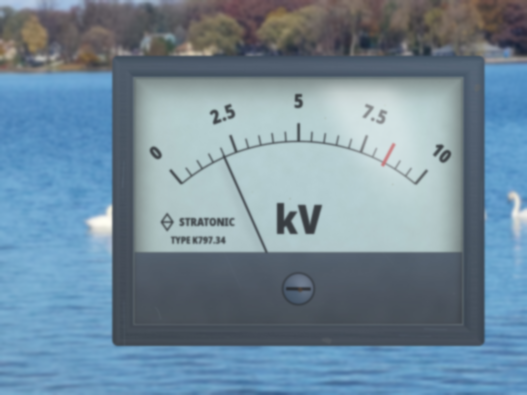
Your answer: 2kV
